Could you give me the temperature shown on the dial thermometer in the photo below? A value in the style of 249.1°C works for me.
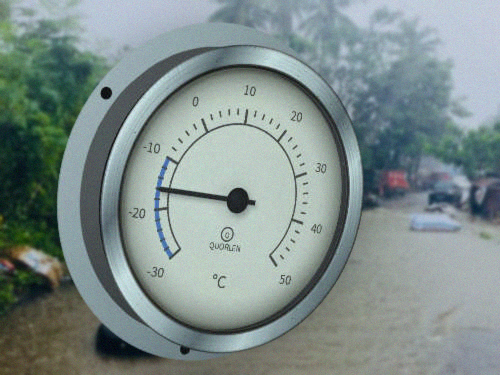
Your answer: -16°C
